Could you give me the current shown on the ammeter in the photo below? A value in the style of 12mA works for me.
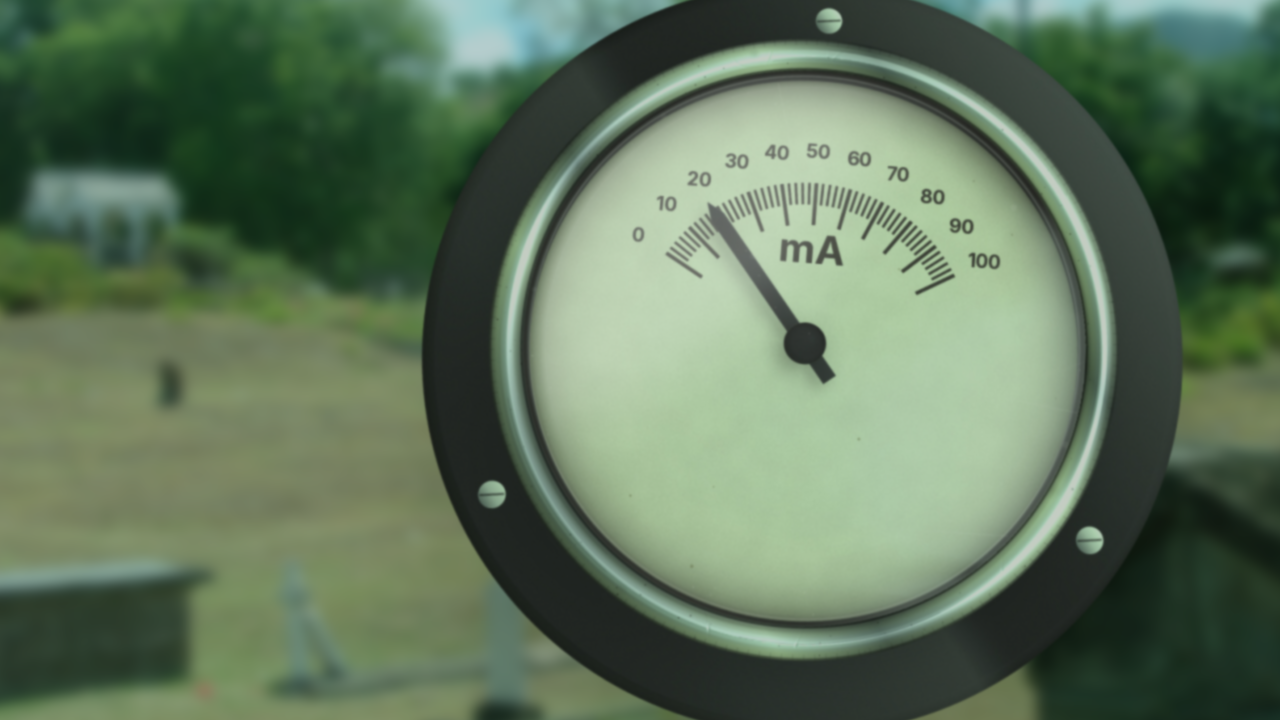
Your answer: 18mA
